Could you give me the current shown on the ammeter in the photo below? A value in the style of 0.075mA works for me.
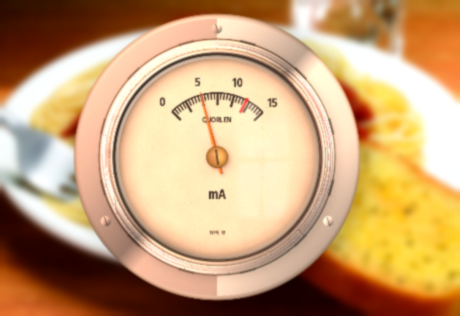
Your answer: 5mA
